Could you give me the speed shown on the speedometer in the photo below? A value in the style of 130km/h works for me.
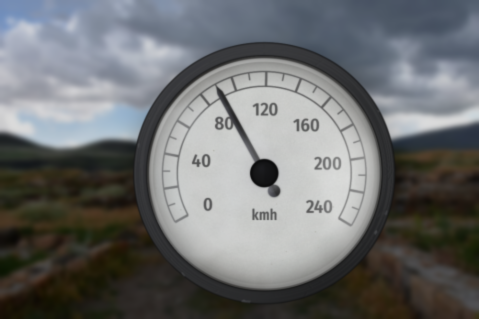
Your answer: 90km/h
